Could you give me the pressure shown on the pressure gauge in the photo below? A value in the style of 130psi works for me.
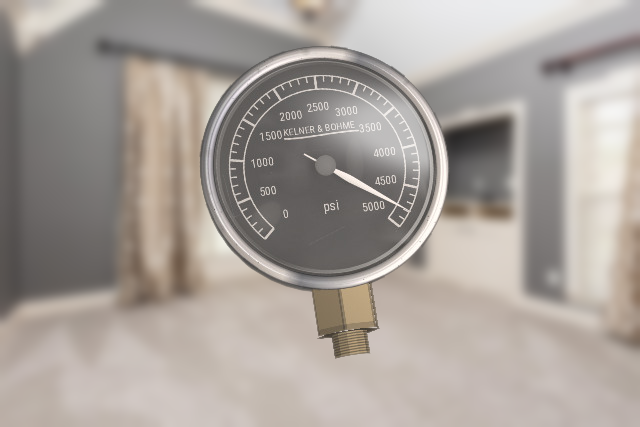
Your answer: 4800psi
